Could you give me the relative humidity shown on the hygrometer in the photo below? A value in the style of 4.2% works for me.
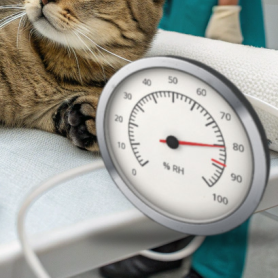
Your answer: 80%
